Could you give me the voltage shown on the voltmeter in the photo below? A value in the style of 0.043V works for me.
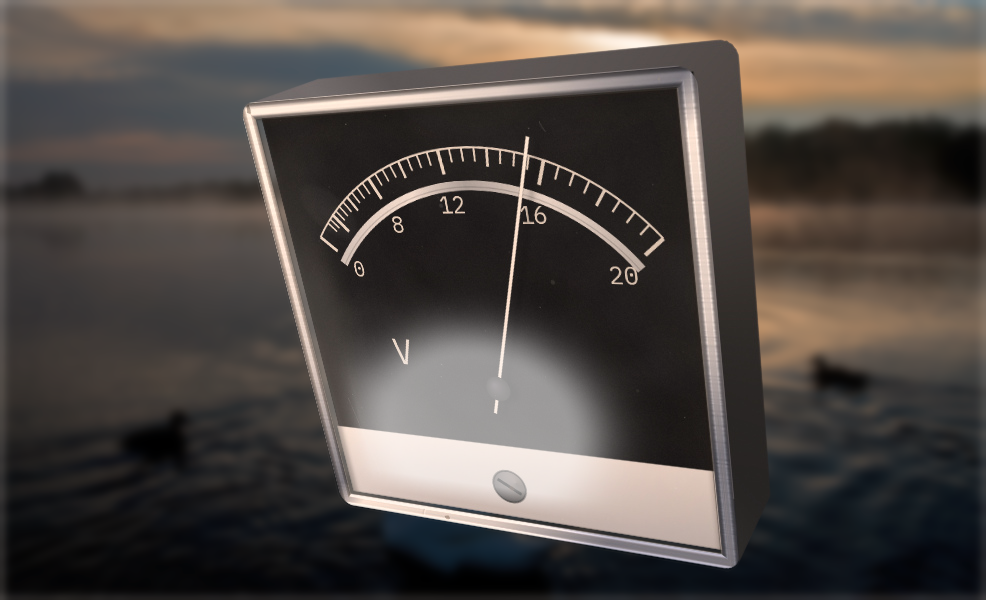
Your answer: 15.5V
